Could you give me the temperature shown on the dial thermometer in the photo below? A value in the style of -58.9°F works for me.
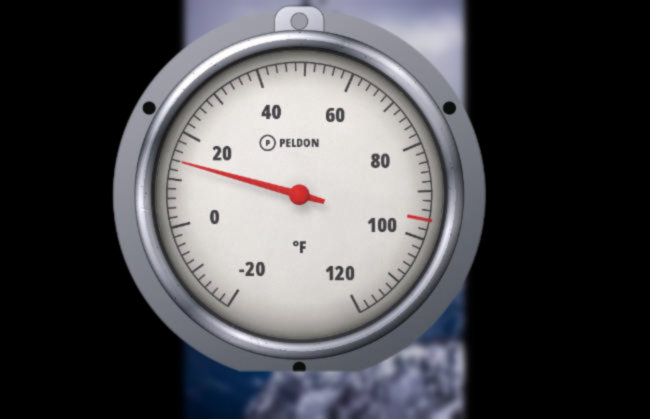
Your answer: 14°F
